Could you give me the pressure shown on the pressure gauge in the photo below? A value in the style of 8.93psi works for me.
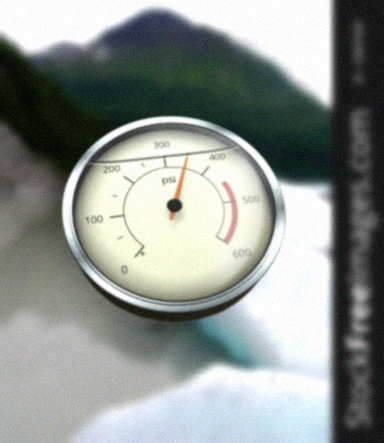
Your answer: 350psi
